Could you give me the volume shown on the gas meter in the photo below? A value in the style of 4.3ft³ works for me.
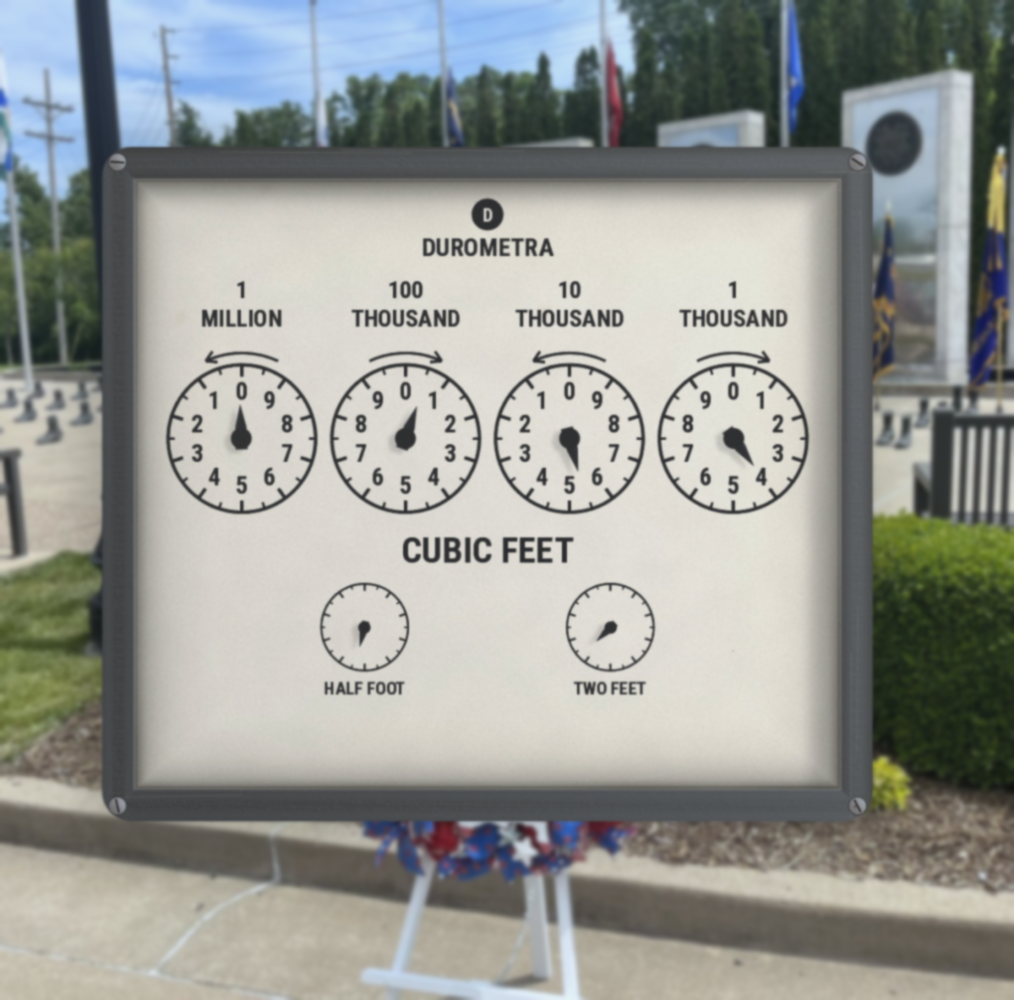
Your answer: 5400ft³
